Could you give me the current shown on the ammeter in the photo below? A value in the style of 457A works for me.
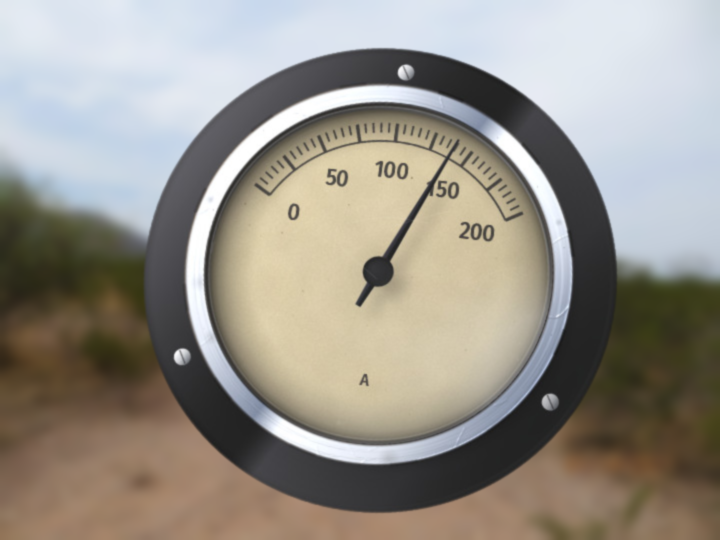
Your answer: 140A
